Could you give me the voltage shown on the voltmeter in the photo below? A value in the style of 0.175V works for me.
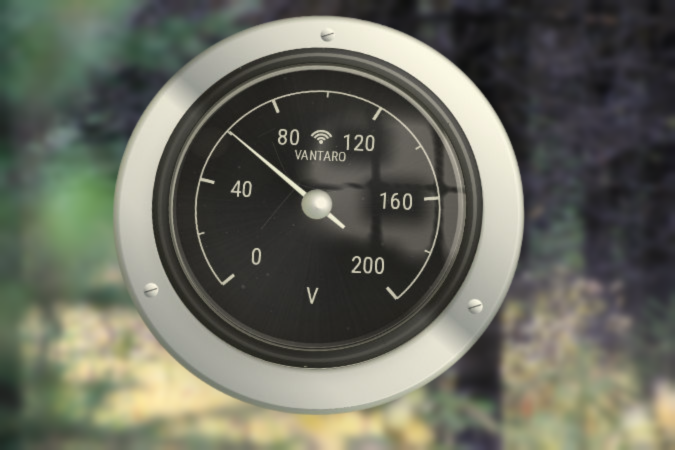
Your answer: 60V
